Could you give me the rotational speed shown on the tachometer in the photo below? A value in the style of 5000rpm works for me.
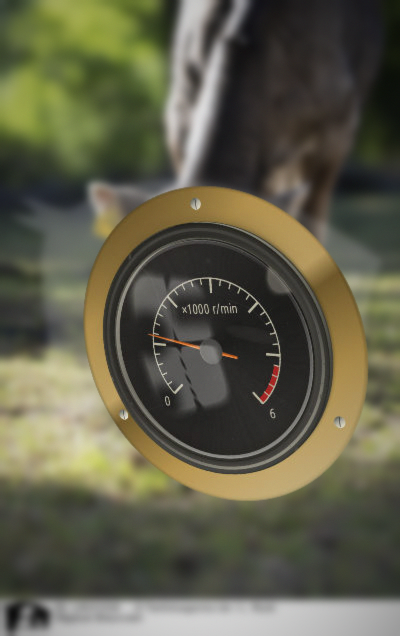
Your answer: 1200rpm
